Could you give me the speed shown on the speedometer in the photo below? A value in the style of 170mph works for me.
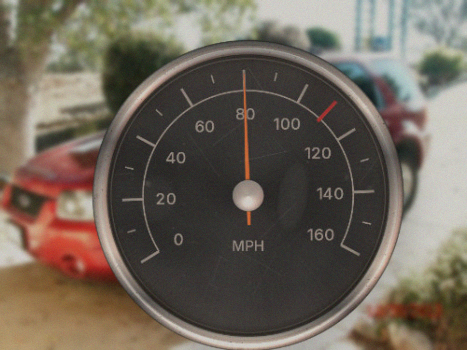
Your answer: 80mph
